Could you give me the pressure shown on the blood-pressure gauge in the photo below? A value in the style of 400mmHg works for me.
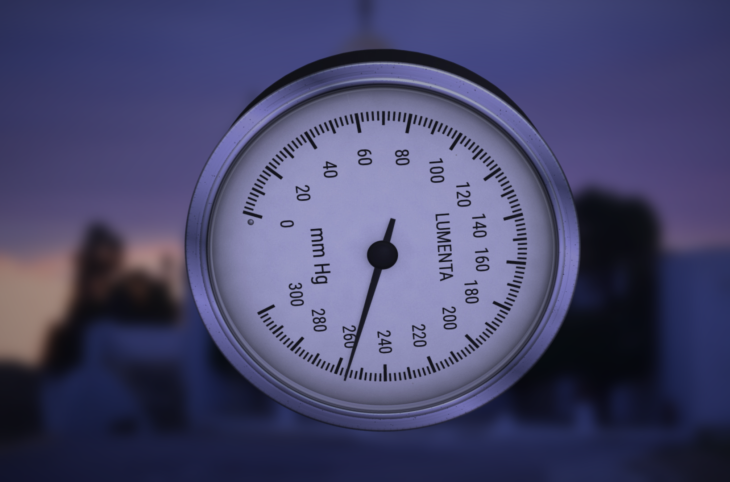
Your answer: 256mmHg
